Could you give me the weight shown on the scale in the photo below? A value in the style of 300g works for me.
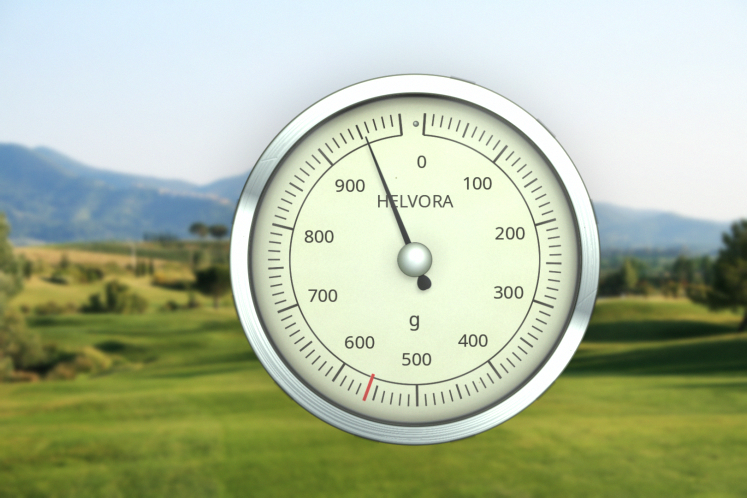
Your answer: 955g
